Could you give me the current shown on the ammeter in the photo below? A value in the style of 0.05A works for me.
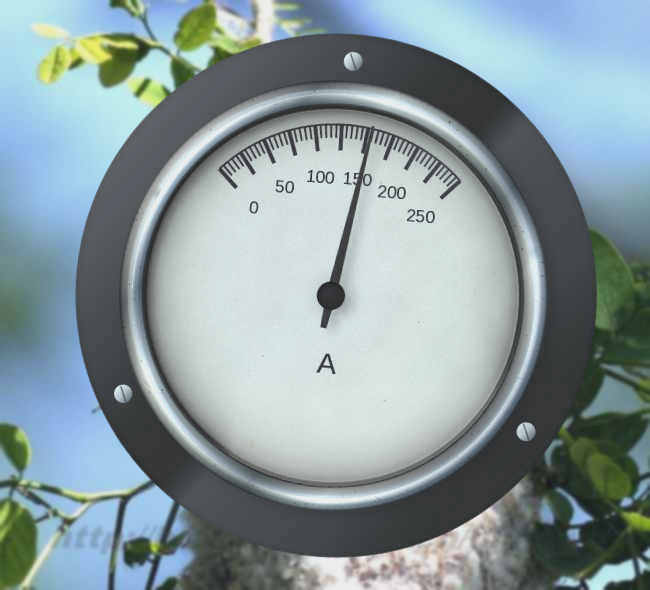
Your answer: 155A
